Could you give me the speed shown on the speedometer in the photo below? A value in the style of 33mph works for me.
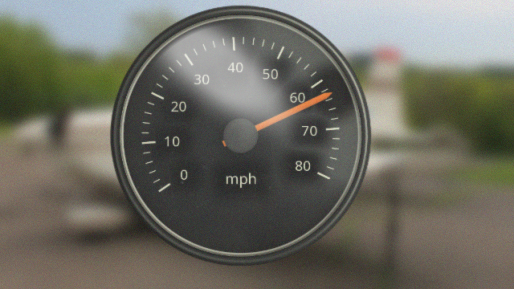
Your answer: 63mph
